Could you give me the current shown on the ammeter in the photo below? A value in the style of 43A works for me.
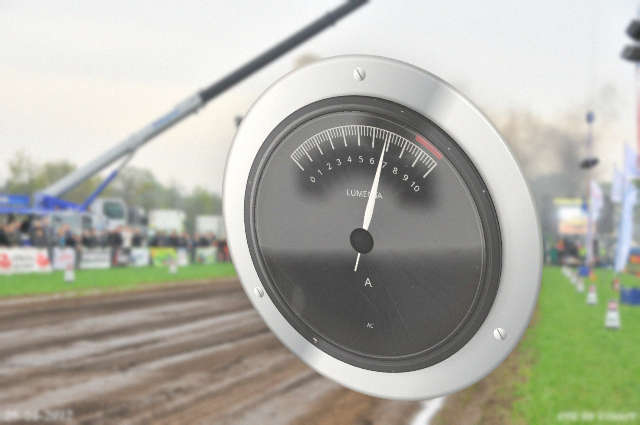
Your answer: 7A
